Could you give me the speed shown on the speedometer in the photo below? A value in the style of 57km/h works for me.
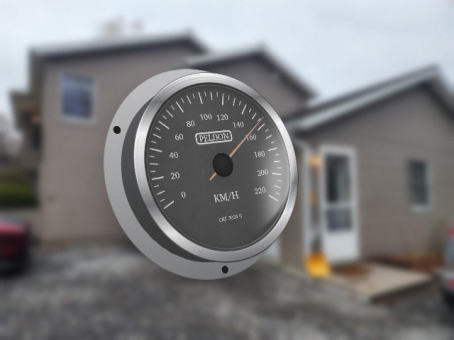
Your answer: 155km/h
